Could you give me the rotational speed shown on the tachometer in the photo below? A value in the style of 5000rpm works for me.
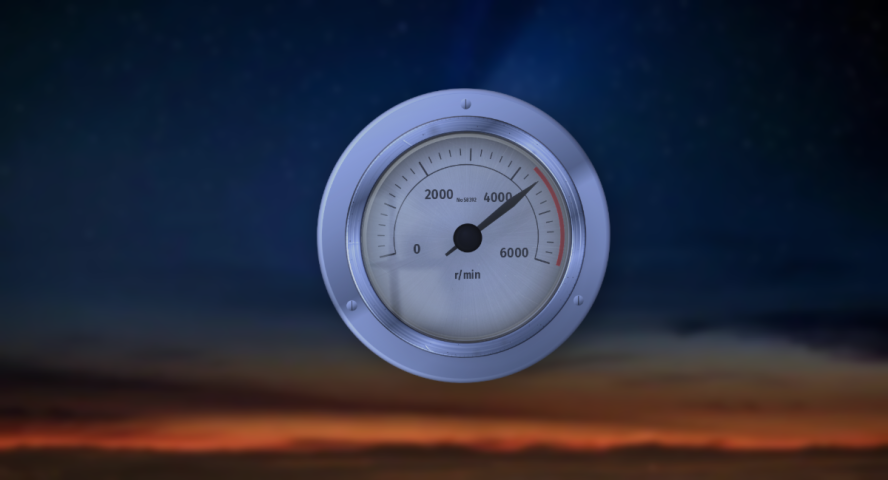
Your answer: 4400rpm
